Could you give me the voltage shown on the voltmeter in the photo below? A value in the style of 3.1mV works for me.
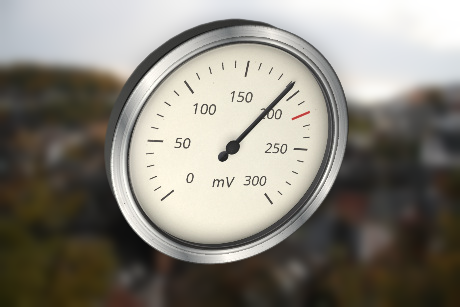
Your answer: 190mV
